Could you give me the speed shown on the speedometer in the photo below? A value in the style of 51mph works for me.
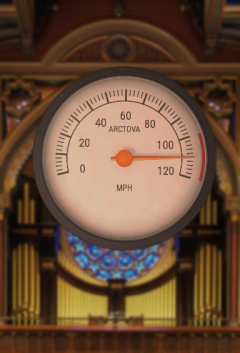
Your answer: 110mph
